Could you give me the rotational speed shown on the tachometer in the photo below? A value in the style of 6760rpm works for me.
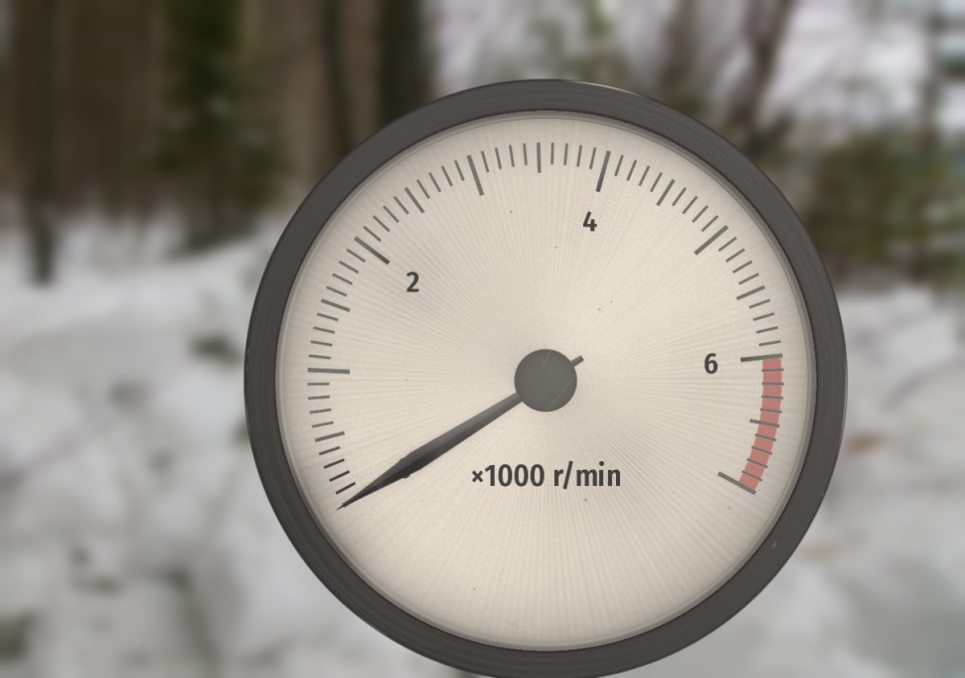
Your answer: 0rpm
